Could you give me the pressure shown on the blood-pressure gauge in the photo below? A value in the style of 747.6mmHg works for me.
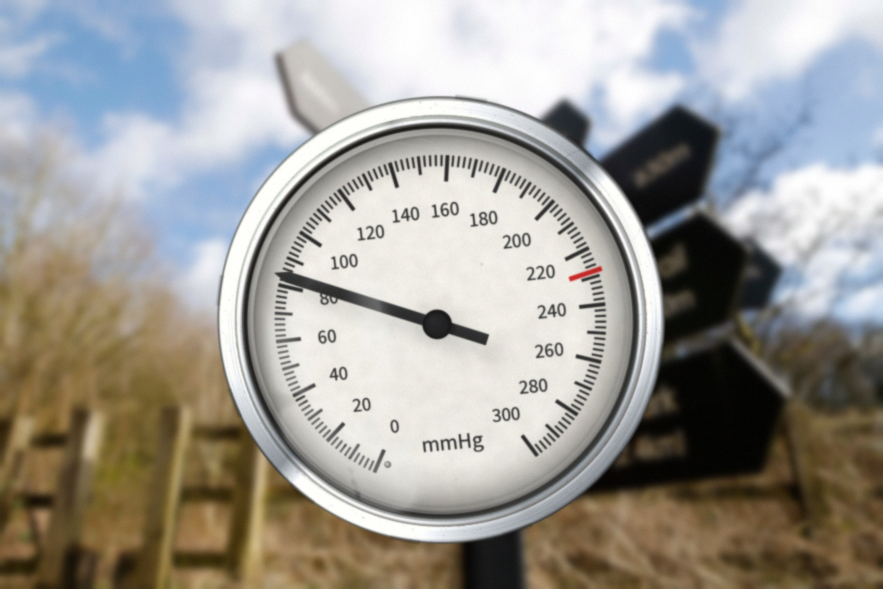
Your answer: 84mmHg
